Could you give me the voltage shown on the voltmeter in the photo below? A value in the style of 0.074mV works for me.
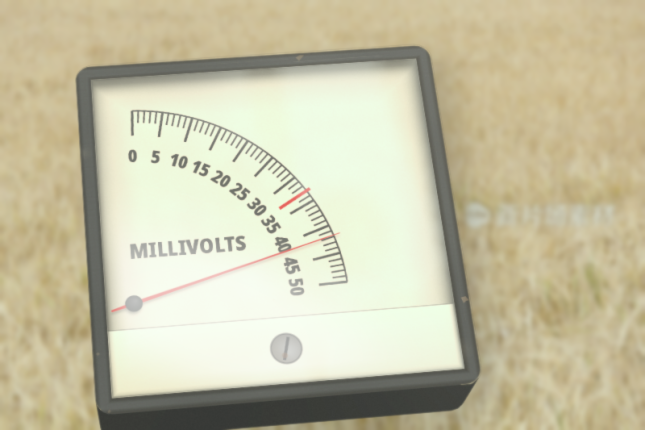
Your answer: 42mV
